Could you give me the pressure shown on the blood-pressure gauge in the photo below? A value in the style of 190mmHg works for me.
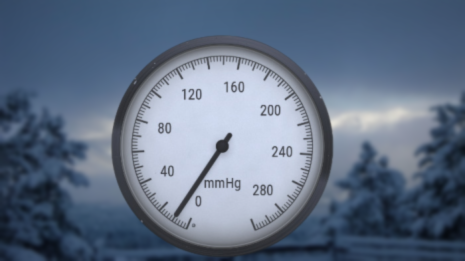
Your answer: 10mmHg
